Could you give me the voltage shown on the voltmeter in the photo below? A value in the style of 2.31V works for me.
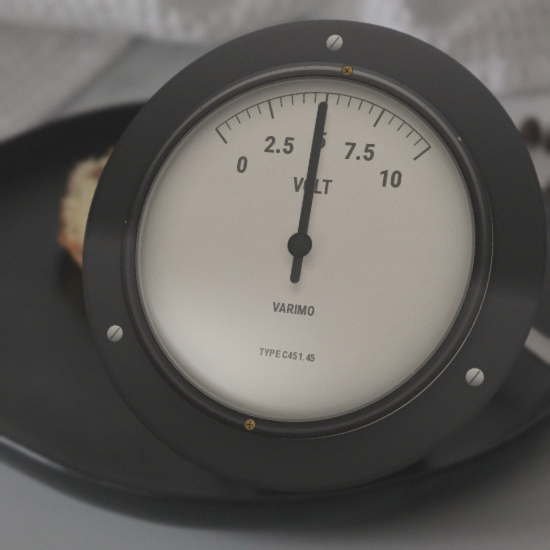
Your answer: 5V
